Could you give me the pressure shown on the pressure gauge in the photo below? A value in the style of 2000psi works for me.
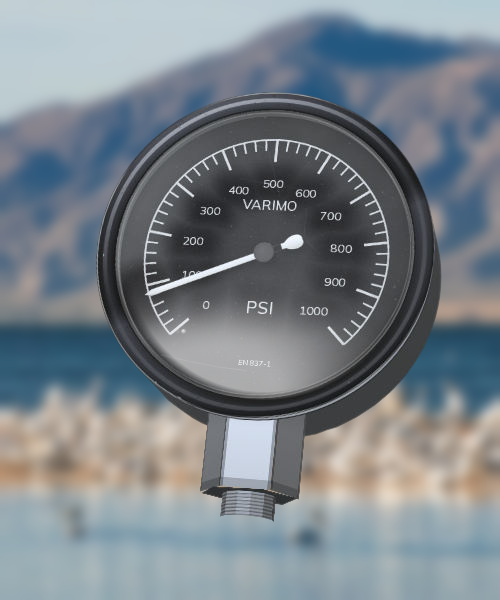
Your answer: 80psi
